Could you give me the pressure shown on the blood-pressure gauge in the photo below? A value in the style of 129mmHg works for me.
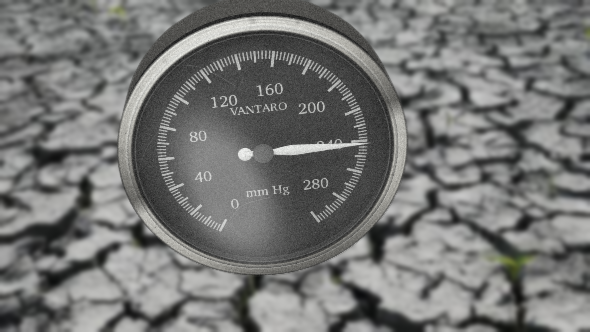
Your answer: 240mmHg
